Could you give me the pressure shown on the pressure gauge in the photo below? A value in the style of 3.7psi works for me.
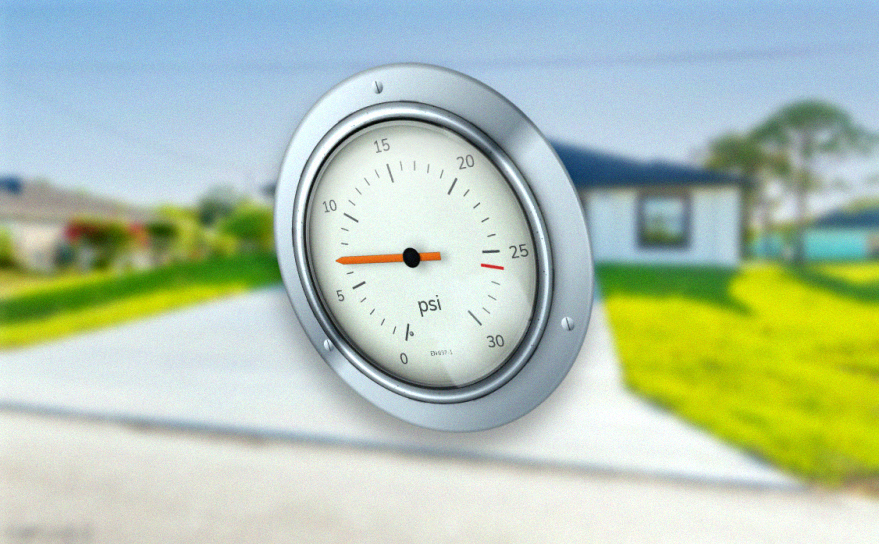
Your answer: 7psi
